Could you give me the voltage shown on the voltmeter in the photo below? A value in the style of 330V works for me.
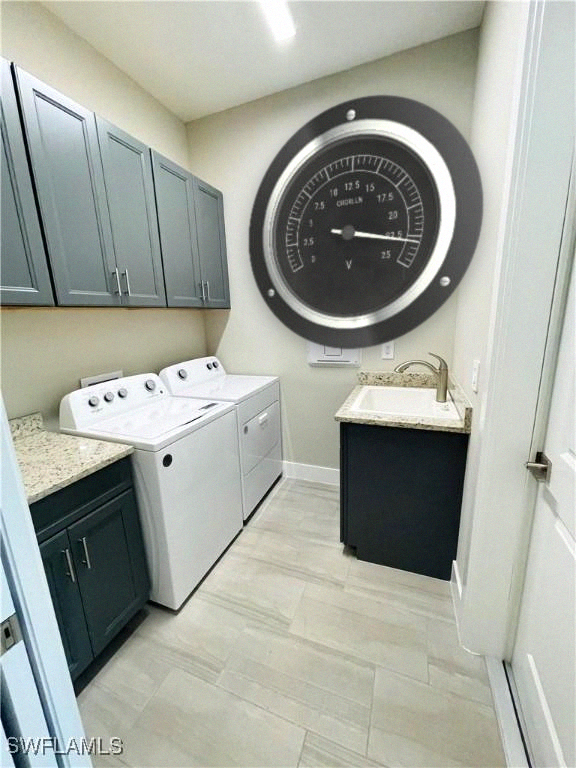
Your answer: 23V
